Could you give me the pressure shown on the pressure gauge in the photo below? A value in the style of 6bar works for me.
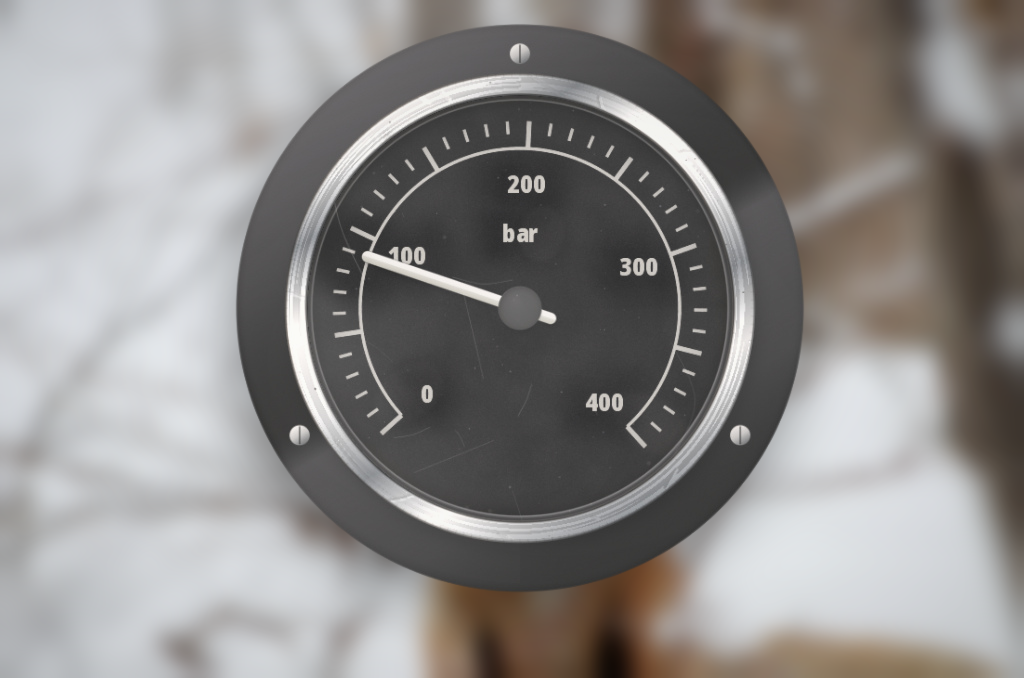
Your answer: 90bar
